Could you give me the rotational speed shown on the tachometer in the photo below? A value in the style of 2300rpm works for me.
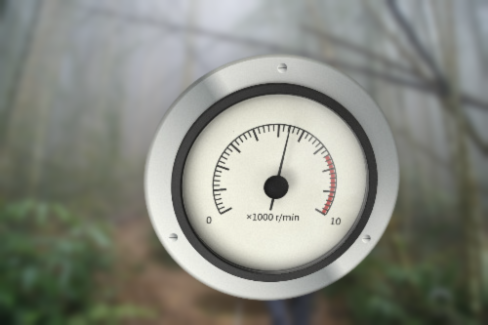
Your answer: 5400rpm
